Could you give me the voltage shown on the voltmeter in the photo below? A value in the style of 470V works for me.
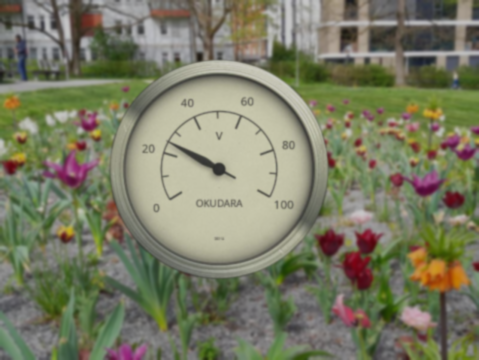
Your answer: 25V
